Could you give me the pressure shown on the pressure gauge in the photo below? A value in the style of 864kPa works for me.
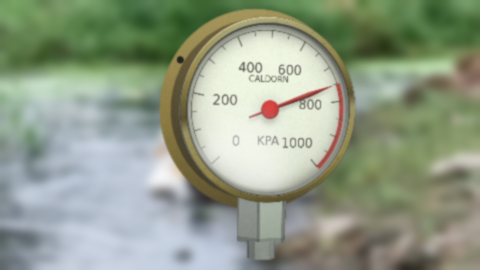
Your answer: 750kPa
